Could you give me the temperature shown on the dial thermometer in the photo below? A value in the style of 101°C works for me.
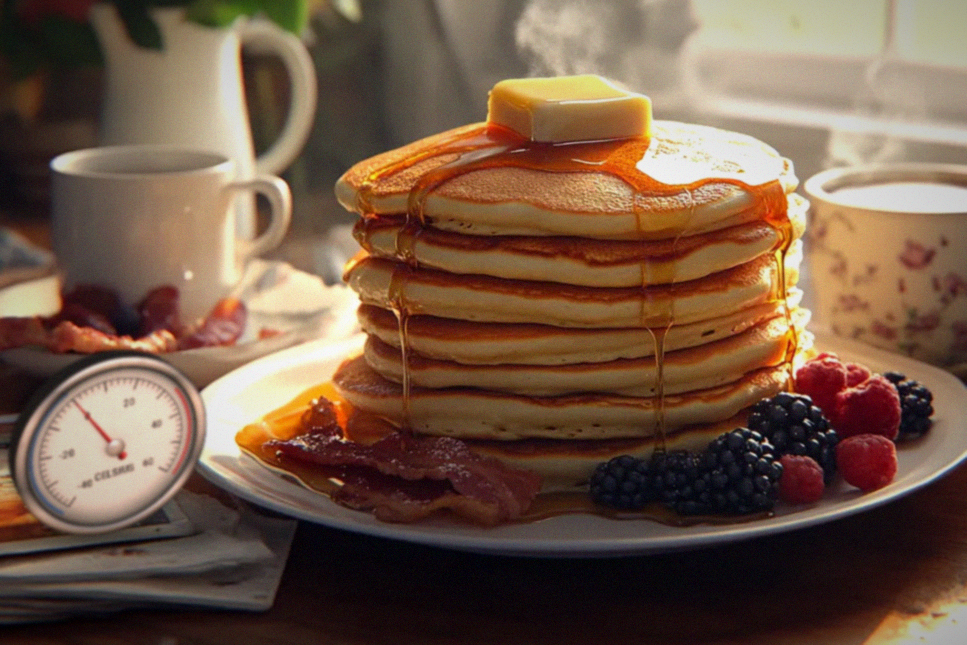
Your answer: 0°C
